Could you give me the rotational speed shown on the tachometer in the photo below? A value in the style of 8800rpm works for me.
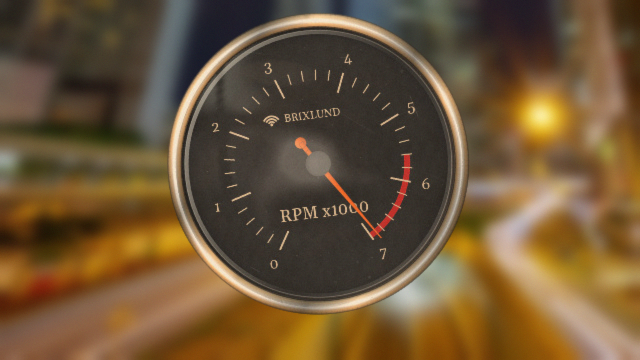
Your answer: 6900rpm
